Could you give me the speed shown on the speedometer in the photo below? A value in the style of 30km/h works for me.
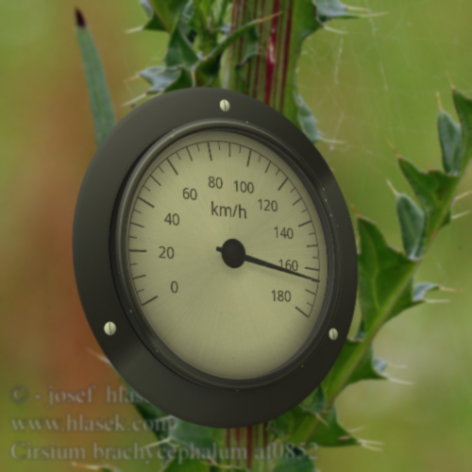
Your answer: 165km/h
